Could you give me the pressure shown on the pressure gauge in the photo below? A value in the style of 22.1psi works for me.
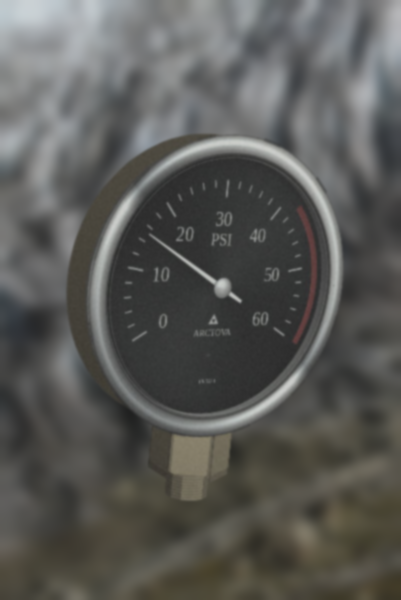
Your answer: 15psi
